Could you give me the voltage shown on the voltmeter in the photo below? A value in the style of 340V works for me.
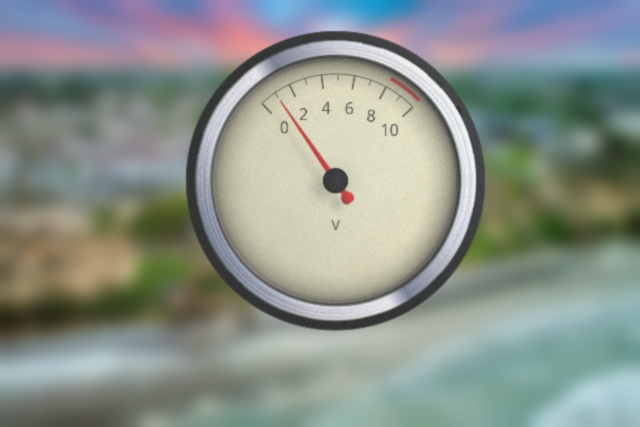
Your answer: 1V
